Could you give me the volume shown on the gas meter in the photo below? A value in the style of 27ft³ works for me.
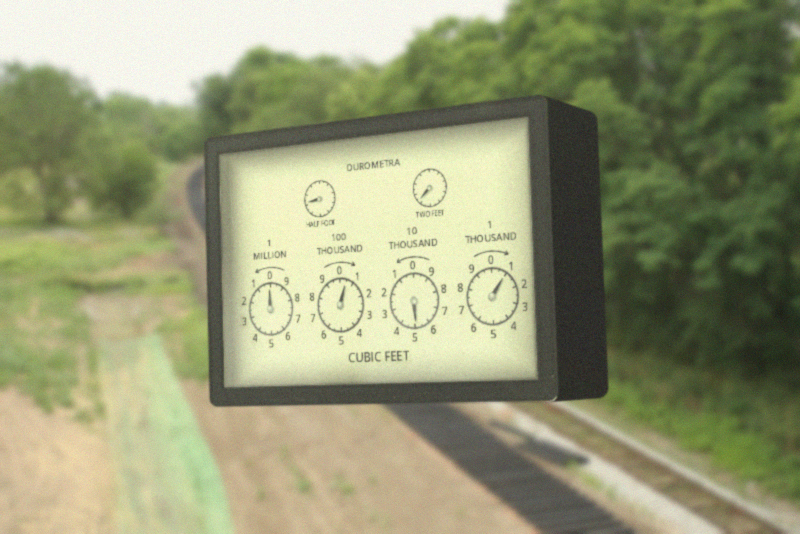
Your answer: 5100ft³
